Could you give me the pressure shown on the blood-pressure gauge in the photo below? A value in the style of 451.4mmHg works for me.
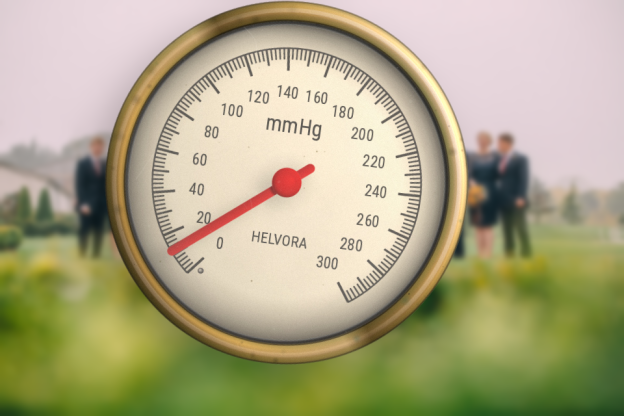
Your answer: 12mmHg
